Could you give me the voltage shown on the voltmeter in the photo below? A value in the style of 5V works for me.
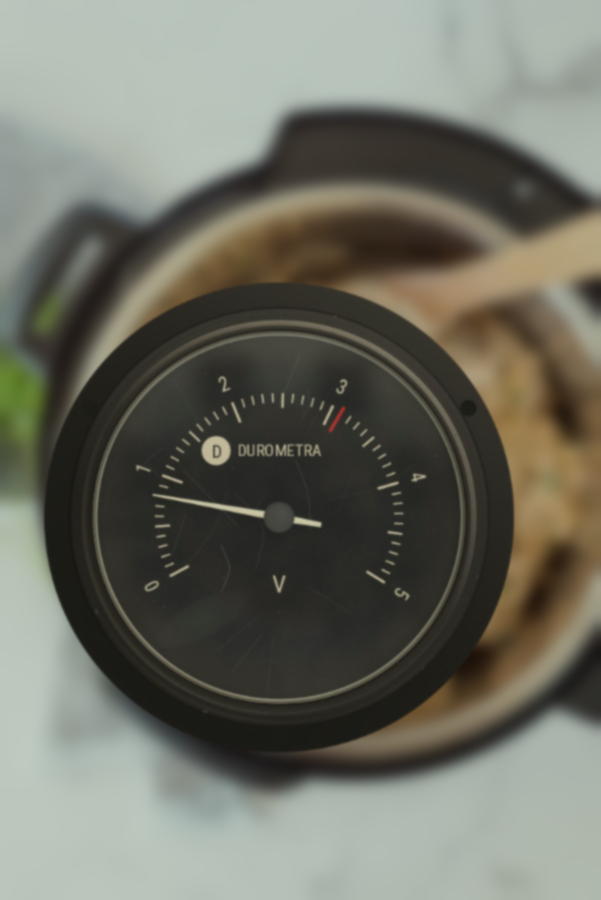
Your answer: 0.8V
